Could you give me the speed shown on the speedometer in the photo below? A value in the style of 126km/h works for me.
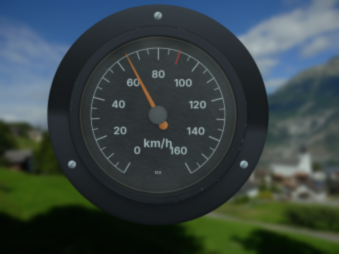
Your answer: 65km/h
